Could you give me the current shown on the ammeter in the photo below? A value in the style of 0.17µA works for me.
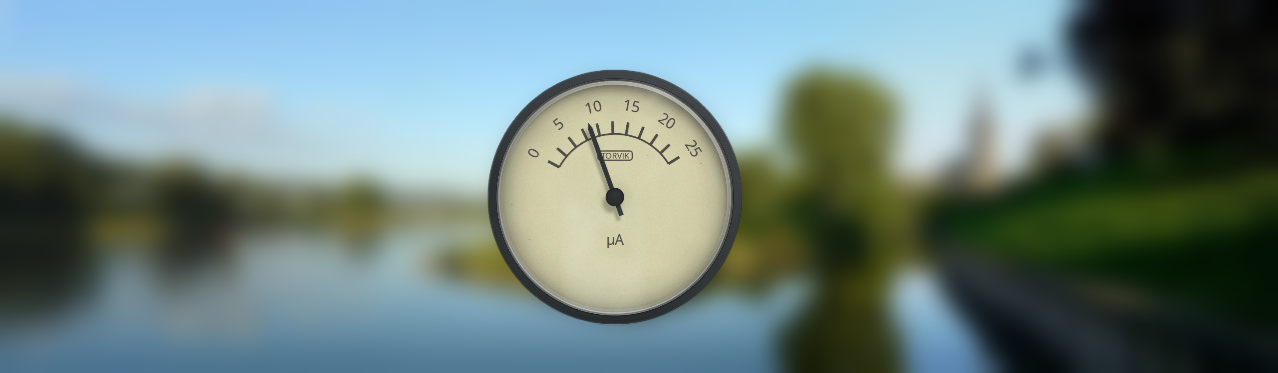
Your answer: 8.75µA
